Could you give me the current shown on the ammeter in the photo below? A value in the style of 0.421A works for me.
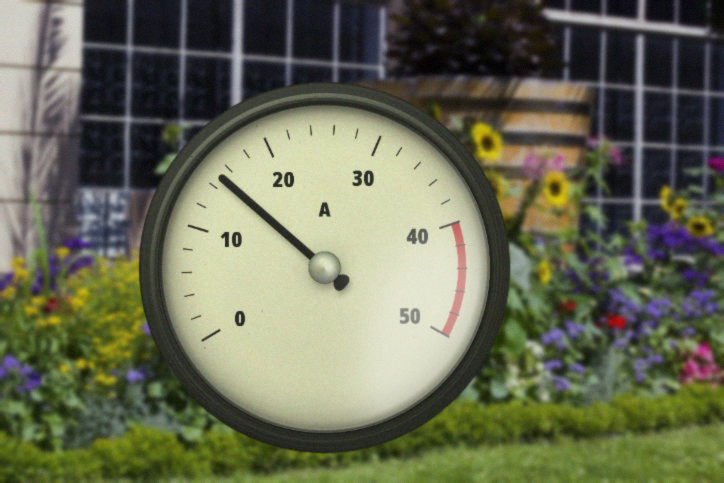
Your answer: 15A
